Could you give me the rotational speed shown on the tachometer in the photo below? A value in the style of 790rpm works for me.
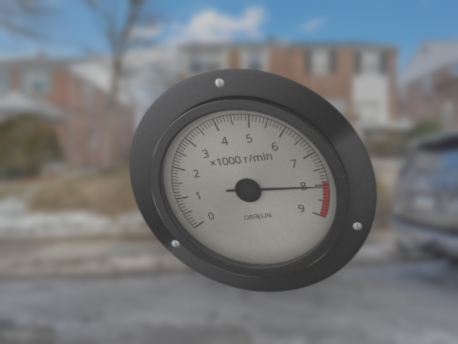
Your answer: 8000rpm
